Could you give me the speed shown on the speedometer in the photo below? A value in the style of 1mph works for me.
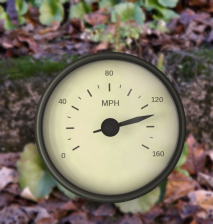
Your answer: 130mph
